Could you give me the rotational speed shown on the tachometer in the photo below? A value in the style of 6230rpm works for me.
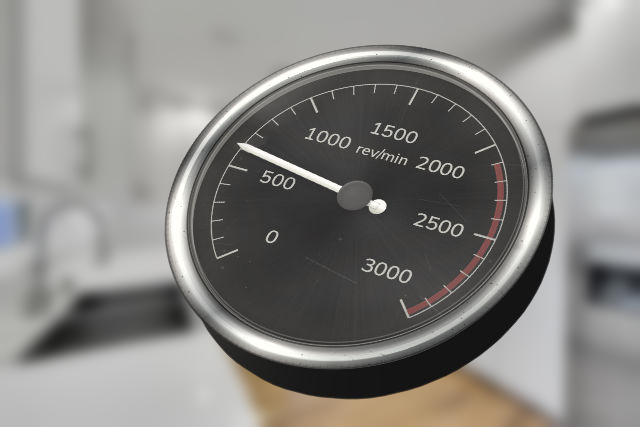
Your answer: 600rpm
